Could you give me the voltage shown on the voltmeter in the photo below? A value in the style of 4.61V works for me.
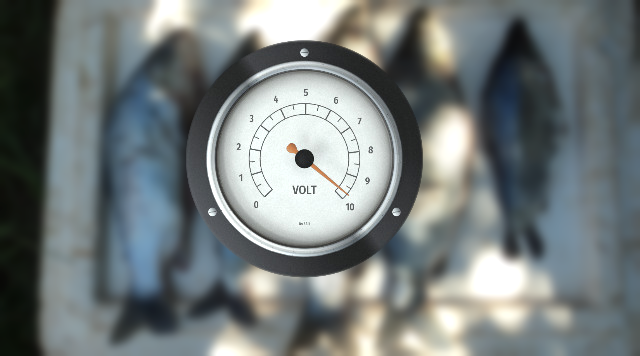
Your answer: 9.75V
